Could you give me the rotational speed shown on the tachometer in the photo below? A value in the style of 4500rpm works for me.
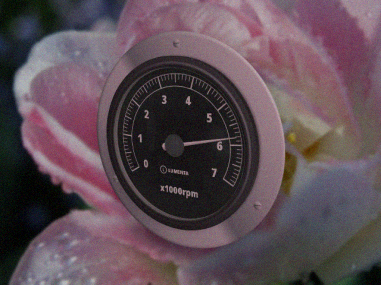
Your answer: 5800rpm
